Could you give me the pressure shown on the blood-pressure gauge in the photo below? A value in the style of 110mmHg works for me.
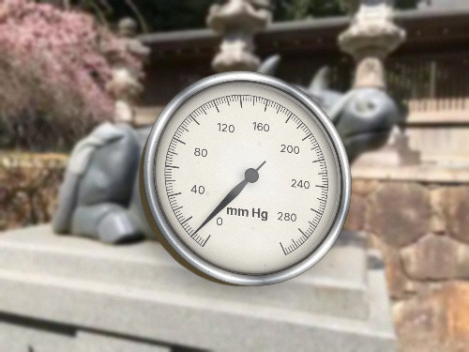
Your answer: 10mmHg
